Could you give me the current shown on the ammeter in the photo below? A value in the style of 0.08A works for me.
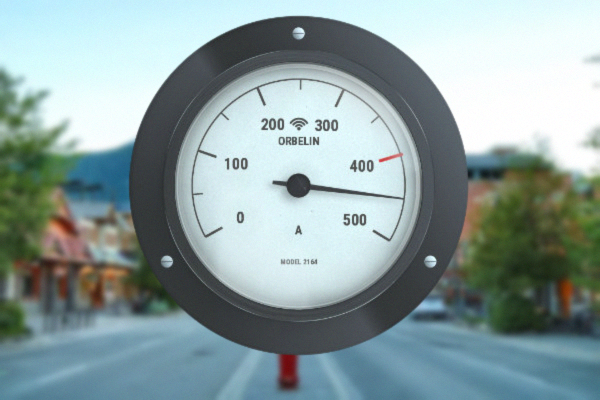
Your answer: 450A
